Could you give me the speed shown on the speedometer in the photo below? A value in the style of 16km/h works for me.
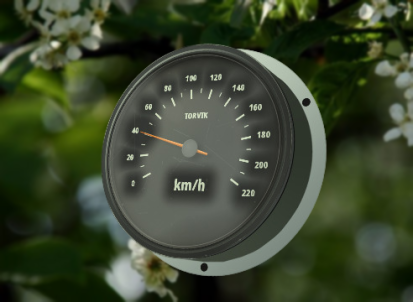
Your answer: 40km/h
